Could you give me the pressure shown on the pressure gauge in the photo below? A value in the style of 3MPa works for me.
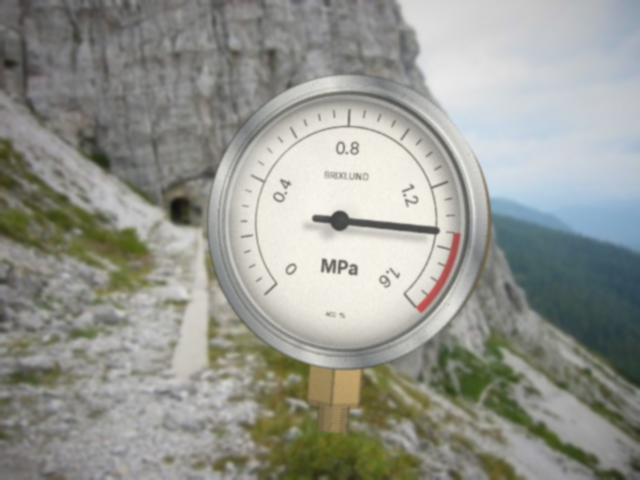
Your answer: 1.35MPa
